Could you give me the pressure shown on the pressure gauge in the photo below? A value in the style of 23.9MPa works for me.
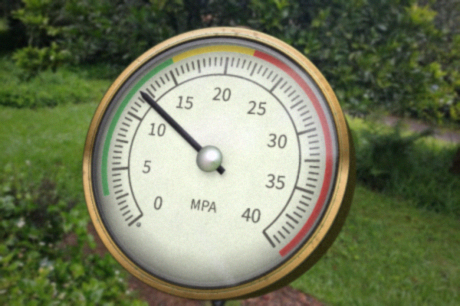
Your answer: 12MPa
